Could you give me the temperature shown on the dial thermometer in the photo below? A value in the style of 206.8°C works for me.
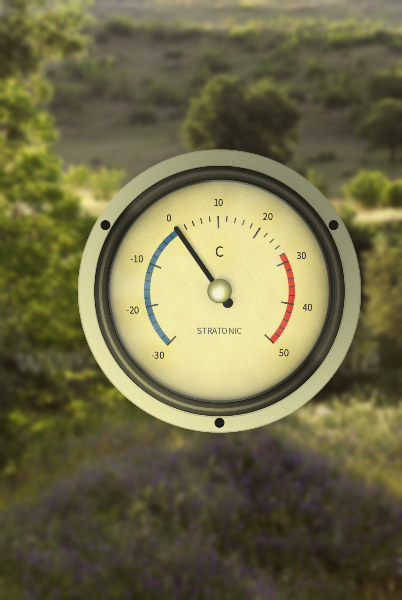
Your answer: 0°C
